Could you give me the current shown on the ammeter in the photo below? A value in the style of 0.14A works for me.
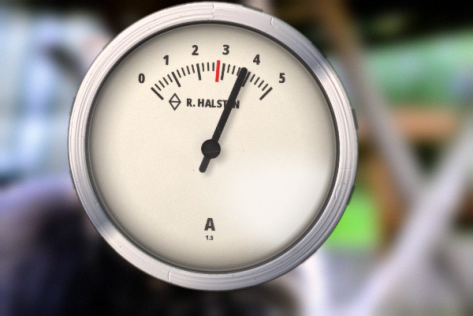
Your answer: 3.8A
